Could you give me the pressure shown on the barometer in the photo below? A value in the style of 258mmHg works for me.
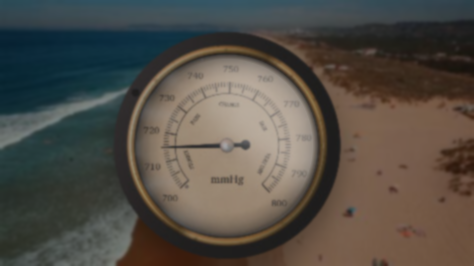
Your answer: 715mmHg
